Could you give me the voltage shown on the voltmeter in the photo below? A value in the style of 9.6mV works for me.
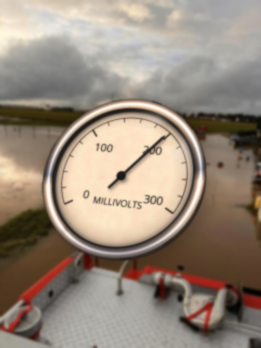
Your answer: 200mV
